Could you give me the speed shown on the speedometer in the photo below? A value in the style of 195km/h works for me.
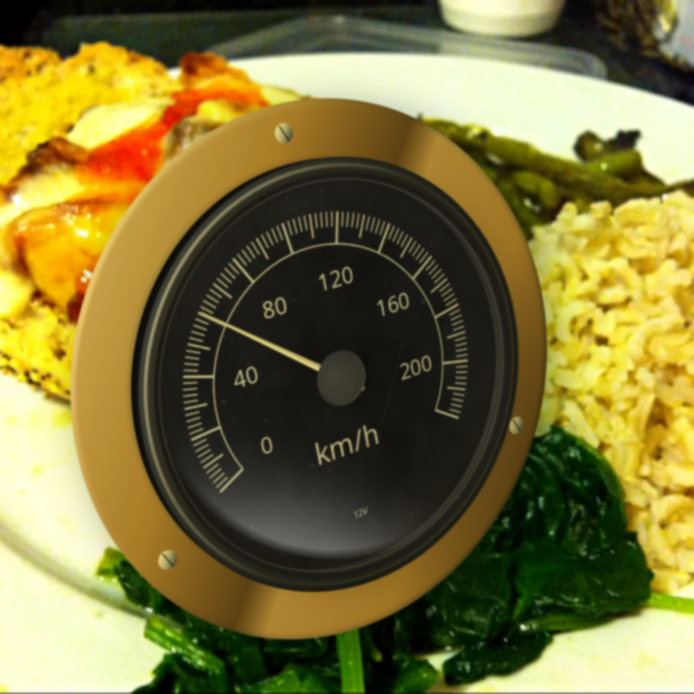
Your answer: 60km/h
